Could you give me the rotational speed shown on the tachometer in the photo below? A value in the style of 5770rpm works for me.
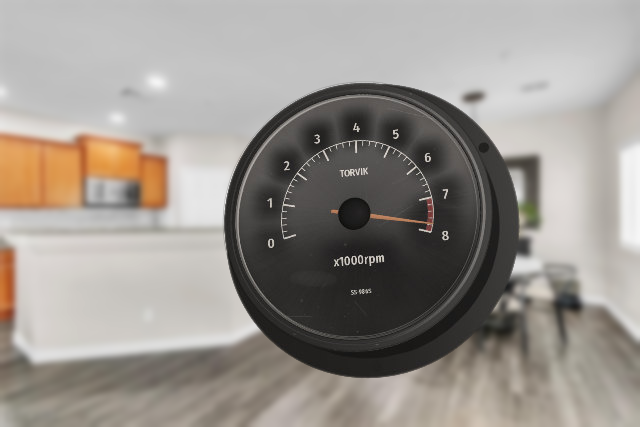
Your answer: 7800rpm
